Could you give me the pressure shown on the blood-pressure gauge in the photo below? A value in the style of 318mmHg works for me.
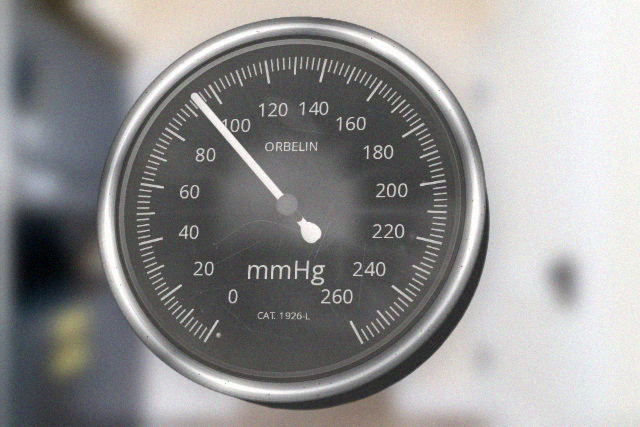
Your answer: 94mmHg
